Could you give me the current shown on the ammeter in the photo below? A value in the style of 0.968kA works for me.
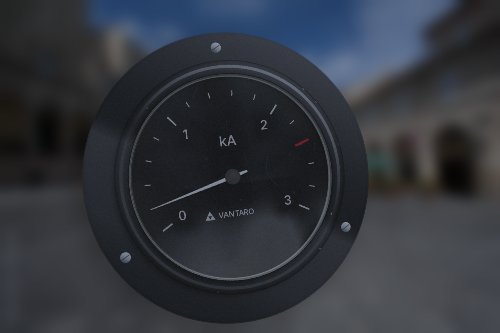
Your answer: 0.2kA
